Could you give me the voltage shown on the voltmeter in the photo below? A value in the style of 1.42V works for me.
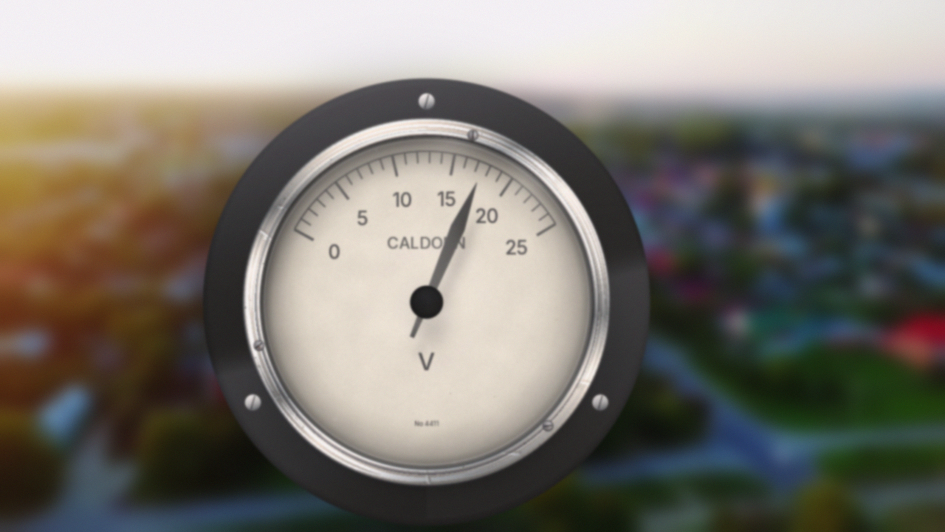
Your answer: 17.5V
